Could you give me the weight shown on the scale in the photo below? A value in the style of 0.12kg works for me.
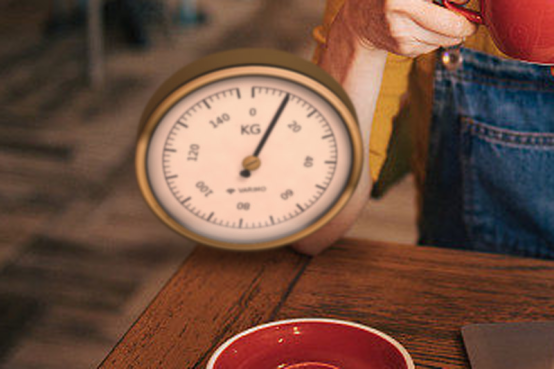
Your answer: 10kg
